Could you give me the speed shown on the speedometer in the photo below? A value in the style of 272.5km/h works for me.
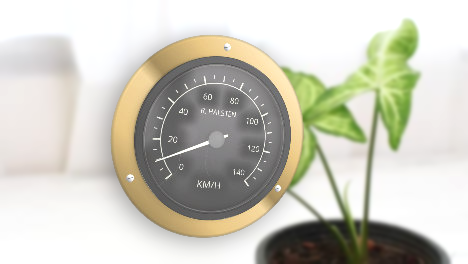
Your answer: 10km/h
